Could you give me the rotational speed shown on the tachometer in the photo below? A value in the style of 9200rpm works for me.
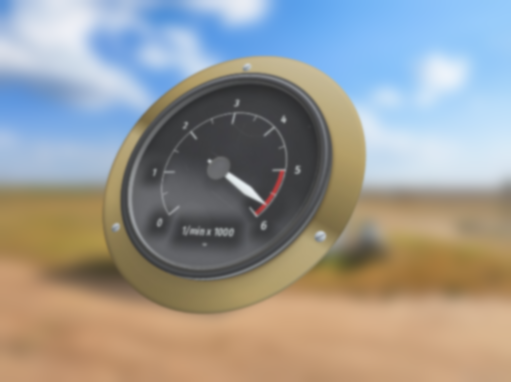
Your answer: 5750rpm
